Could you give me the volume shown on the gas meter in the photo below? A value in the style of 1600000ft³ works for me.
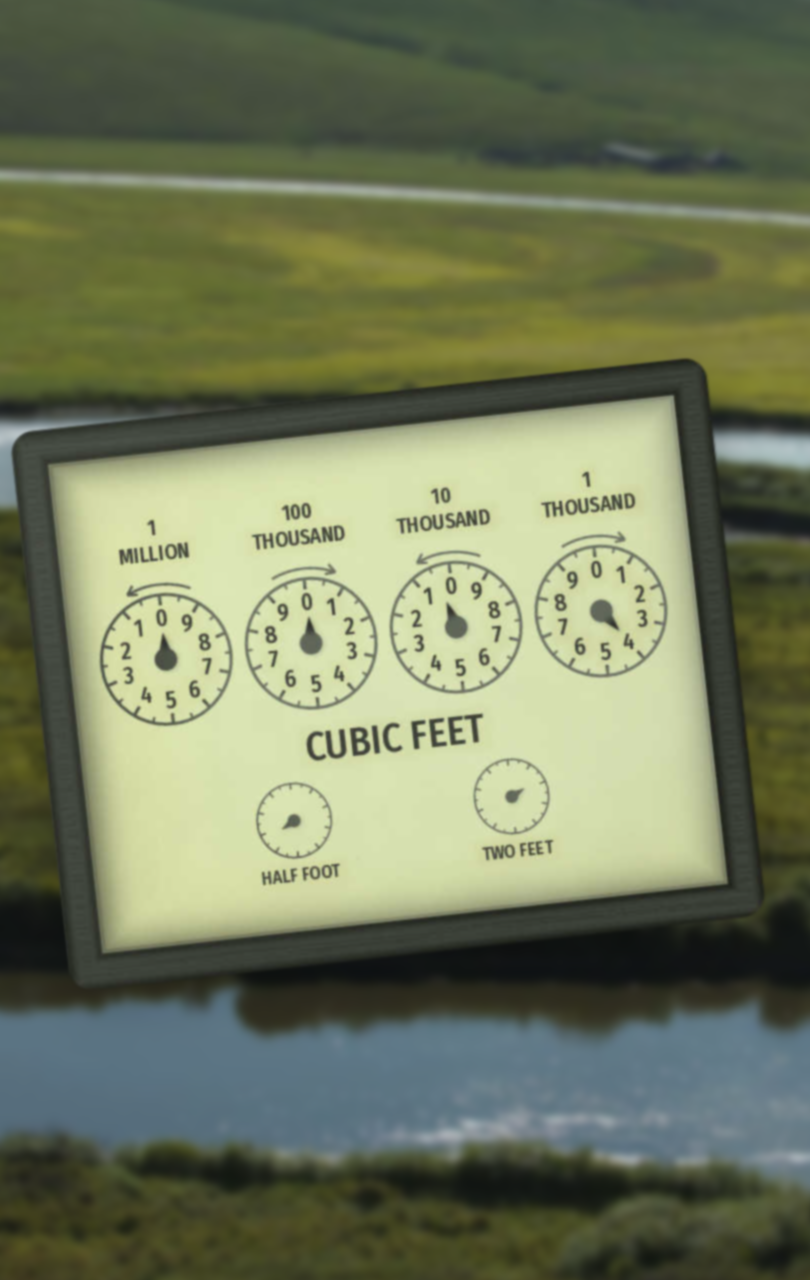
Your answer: 400ft³
